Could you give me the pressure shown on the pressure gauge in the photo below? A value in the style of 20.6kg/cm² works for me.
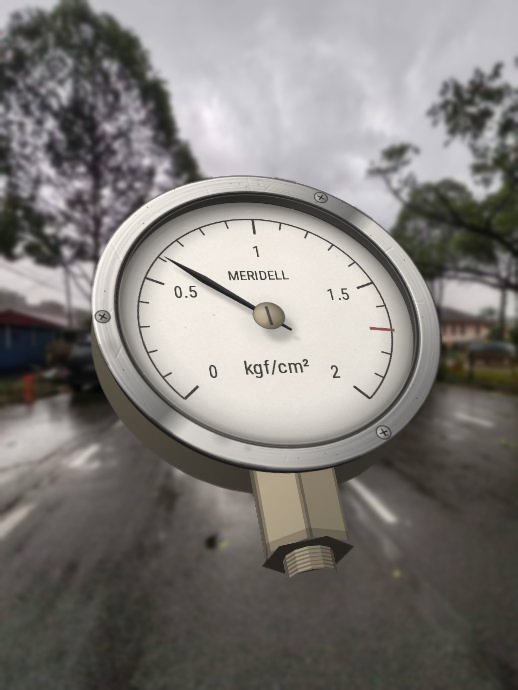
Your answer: 0.6kg/cm²
